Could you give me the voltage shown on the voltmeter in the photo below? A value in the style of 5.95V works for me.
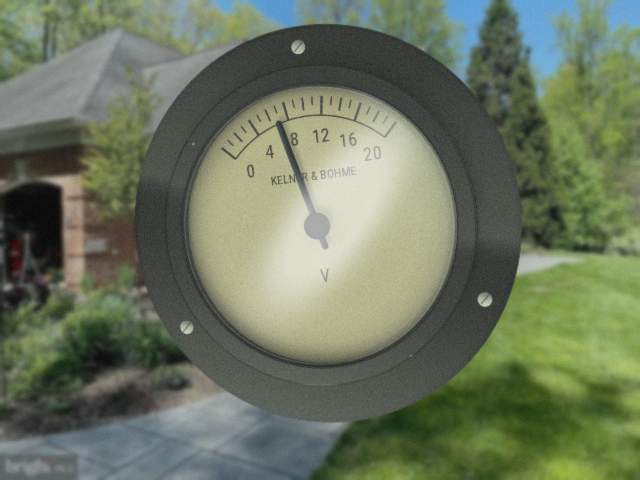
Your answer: 7V
